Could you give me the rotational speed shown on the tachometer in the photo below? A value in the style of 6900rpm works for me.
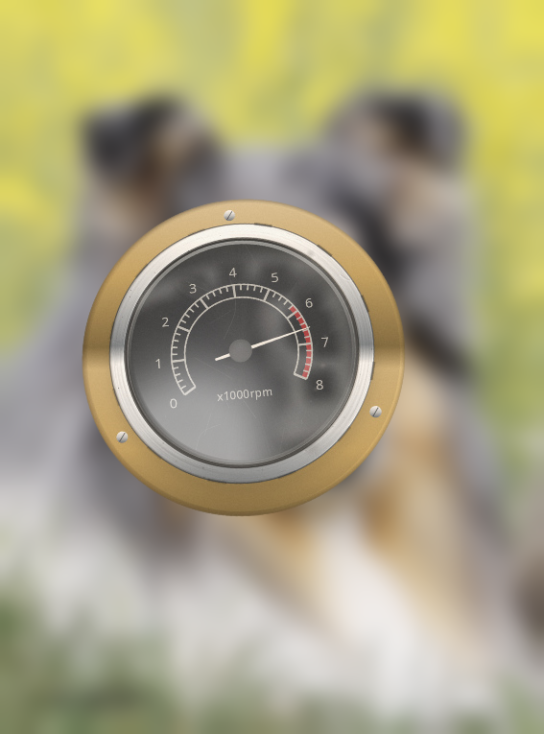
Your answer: 6600rpm
